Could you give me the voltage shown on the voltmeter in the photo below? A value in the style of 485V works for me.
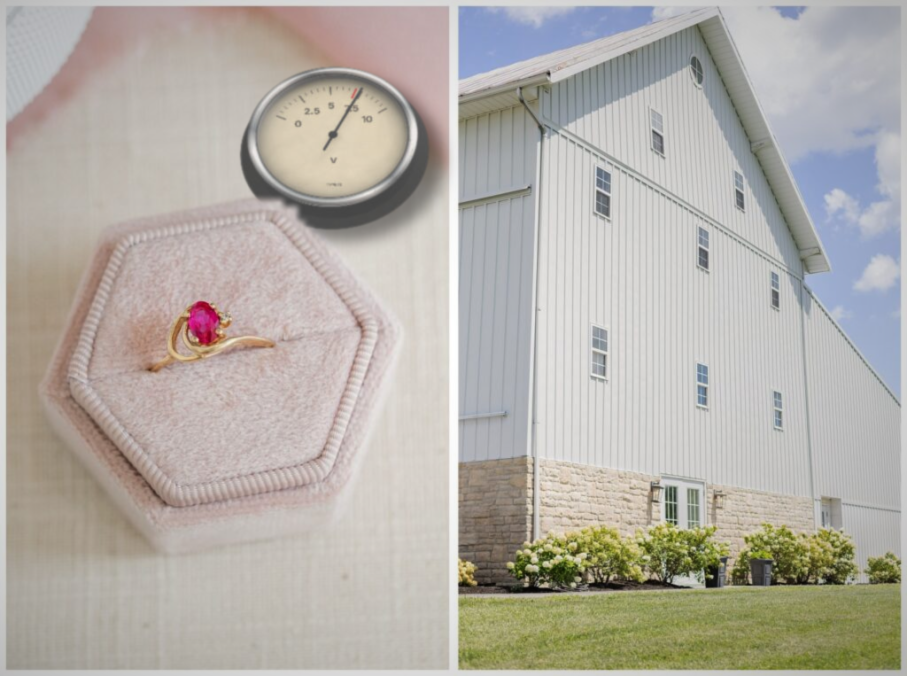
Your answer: 7.5V
